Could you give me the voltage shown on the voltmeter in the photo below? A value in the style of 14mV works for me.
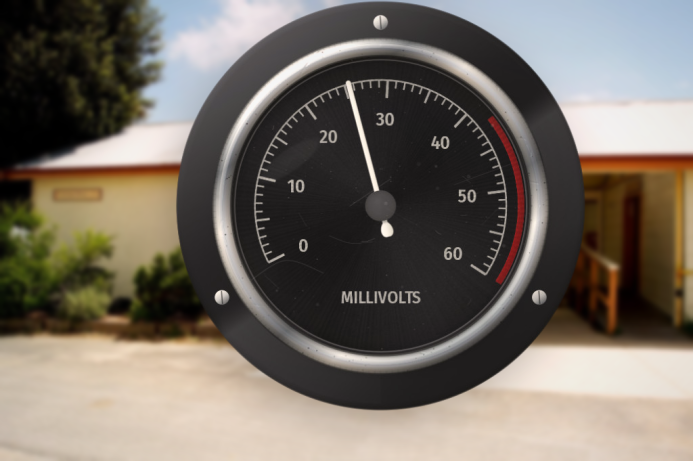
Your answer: 25.5mV
